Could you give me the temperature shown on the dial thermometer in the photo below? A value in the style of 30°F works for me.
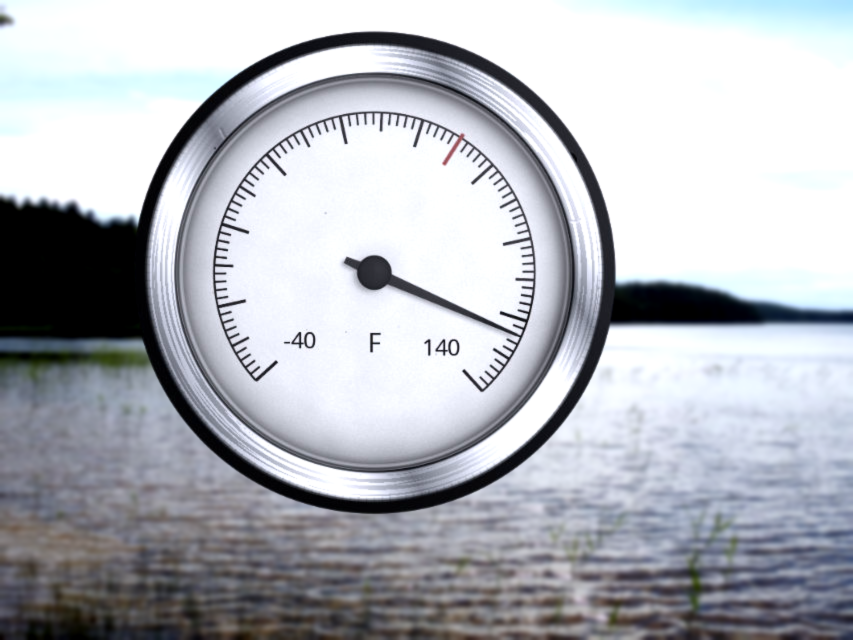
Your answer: 124°F
